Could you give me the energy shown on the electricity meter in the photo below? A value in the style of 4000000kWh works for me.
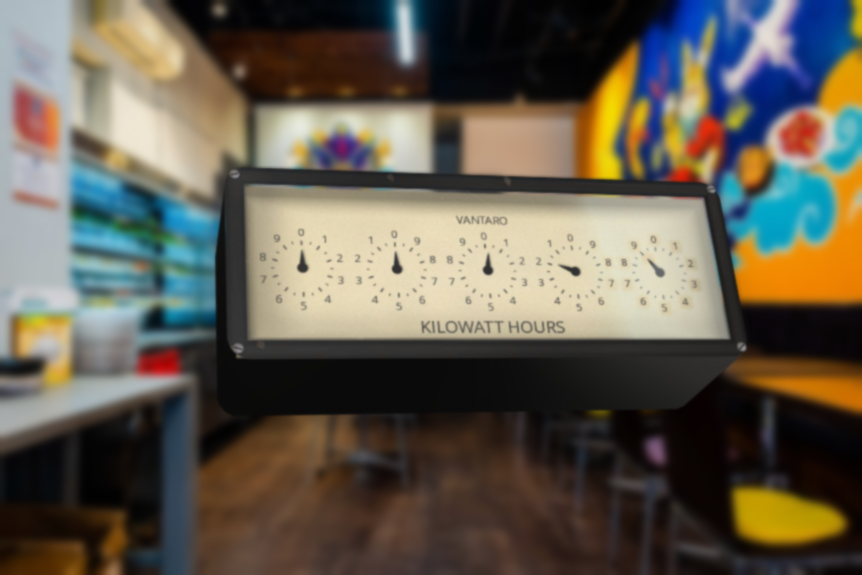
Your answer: 19kWh
